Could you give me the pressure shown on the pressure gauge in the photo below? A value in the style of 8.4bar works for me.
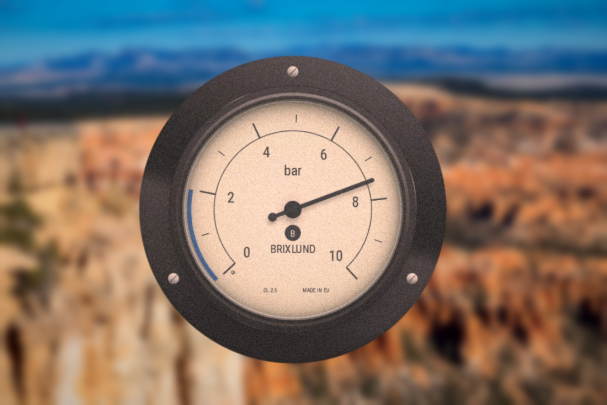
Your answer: 7.5bar
